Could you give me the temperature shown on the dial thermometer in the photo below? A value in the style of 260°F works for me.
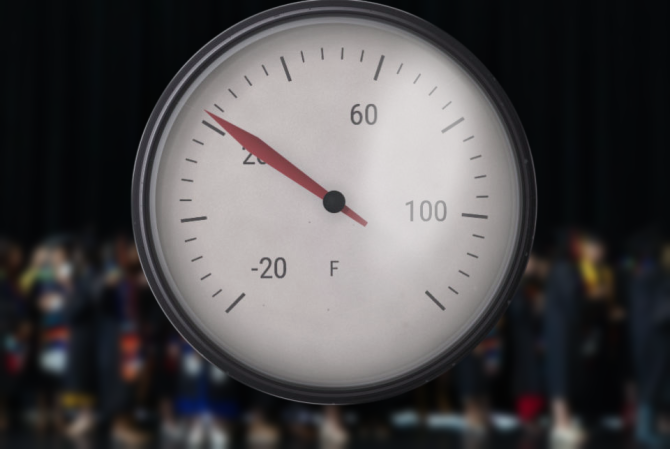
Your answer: 22°F
